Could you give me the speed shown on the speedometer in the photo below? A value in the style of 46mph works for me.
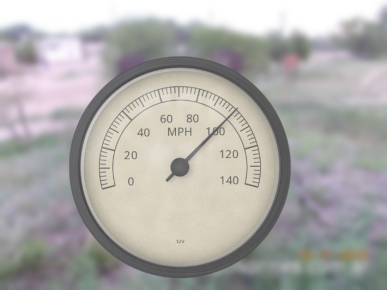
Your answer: 100mph
